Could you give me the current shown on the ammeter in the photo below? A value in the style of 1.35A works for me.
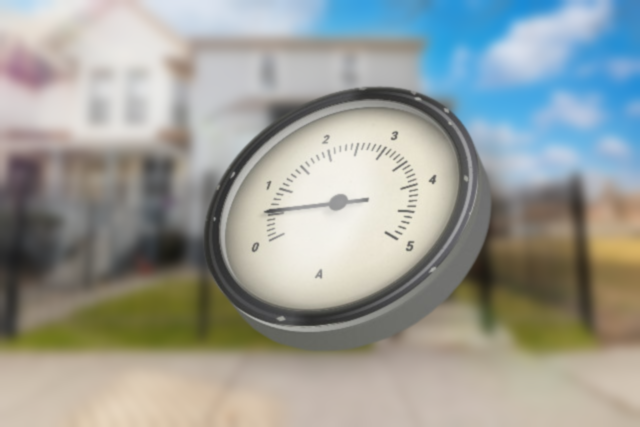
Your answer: 0.5A
